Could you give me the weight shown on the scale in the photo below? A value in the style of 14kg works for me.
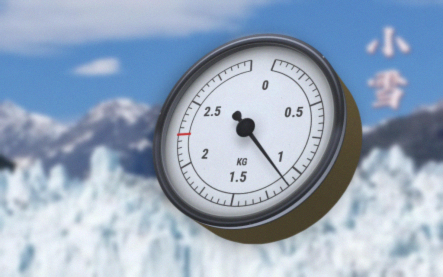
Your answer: 1.1kg
